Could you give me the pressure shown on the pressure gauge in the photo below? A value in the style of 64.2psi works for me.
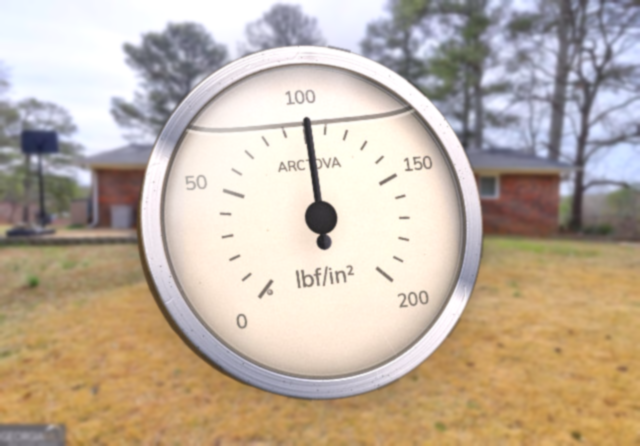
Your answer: 100psi
